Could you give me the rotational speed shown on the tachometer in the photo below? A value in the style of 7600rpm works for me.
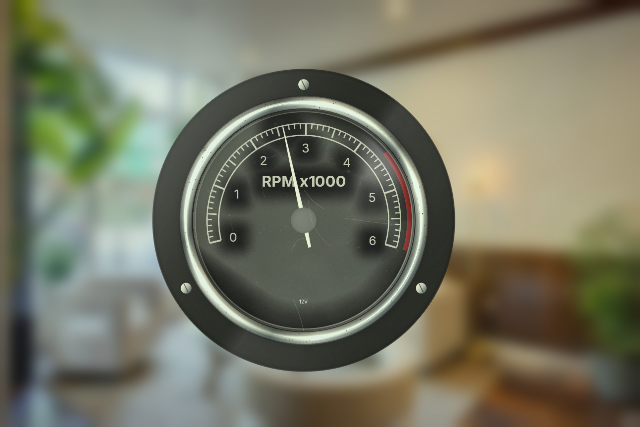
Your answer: 2600rpm
